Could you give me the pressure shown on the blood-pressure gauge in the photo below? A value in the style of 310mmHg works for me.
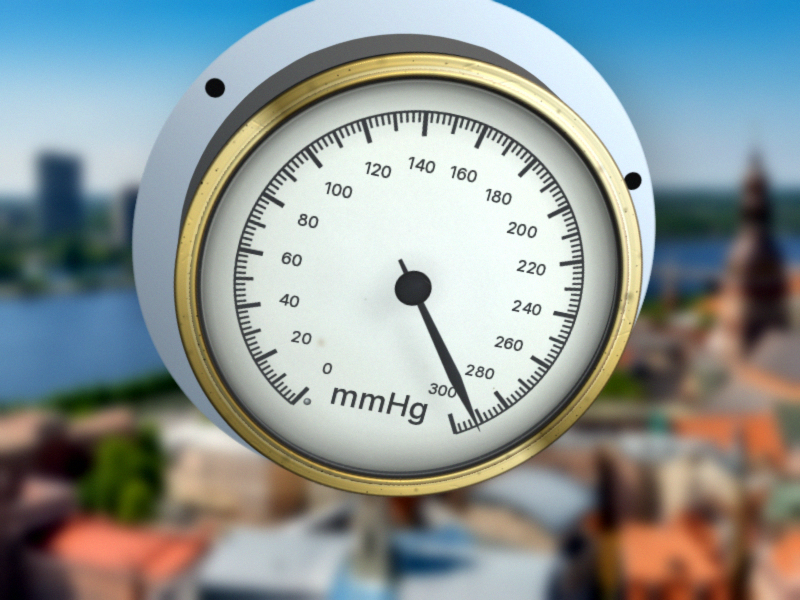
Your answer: 292mmHg
